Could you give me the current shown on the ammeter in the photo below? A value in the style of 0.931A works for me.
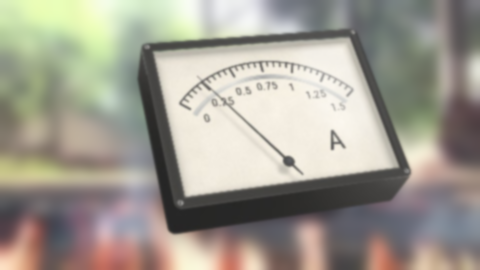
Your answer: 0.25A
